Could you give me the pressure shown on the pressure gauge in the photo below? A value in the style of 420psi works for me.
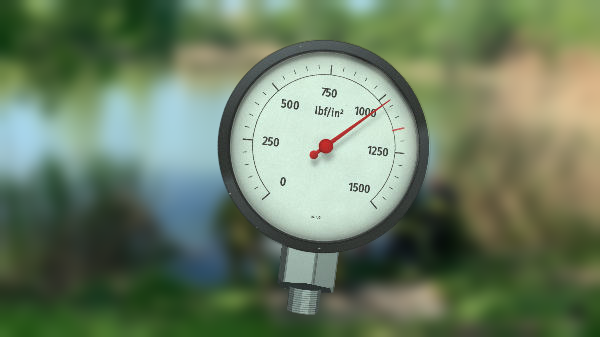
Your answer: 1025psi
